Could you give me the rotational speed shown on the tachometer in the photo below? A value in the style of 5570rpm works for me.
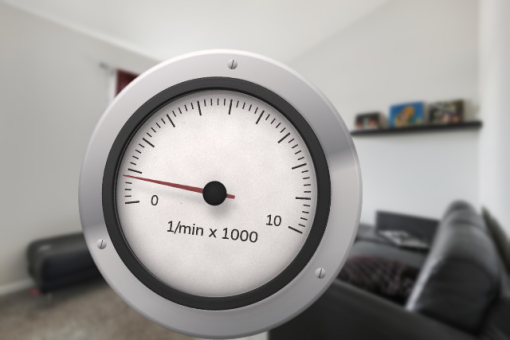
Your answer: 800rpm
